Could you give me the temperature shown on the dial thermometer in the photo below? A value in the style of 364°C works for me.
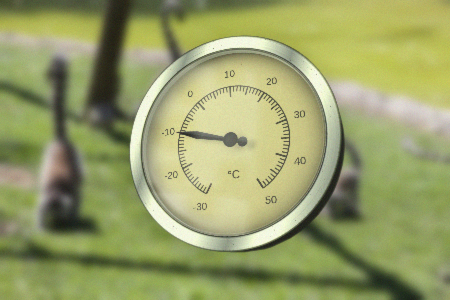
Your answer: -10°C
